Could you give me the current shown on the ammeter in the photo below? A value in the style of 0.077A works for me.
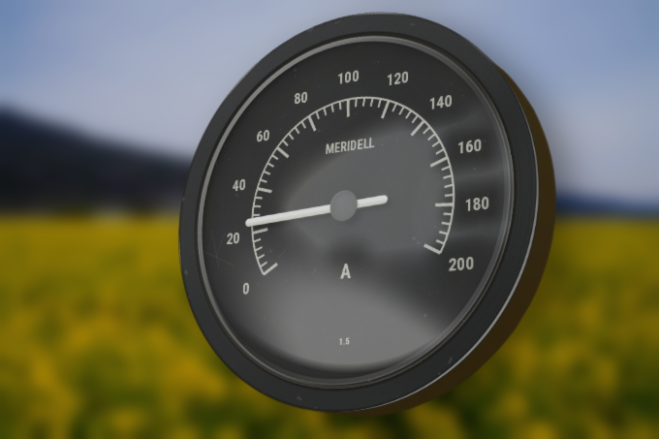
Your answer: 24A
